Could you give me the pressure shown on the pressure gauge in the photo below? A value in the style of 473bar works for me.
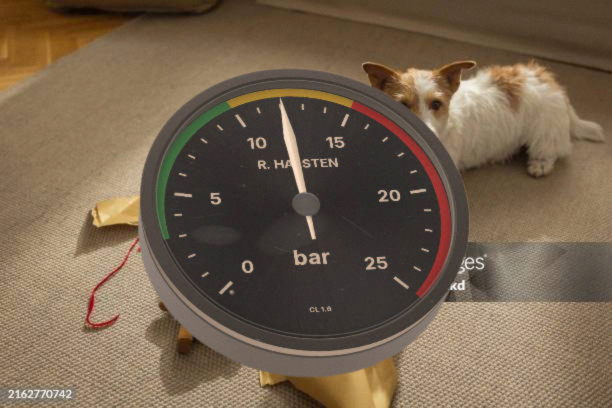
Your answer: 12bar
